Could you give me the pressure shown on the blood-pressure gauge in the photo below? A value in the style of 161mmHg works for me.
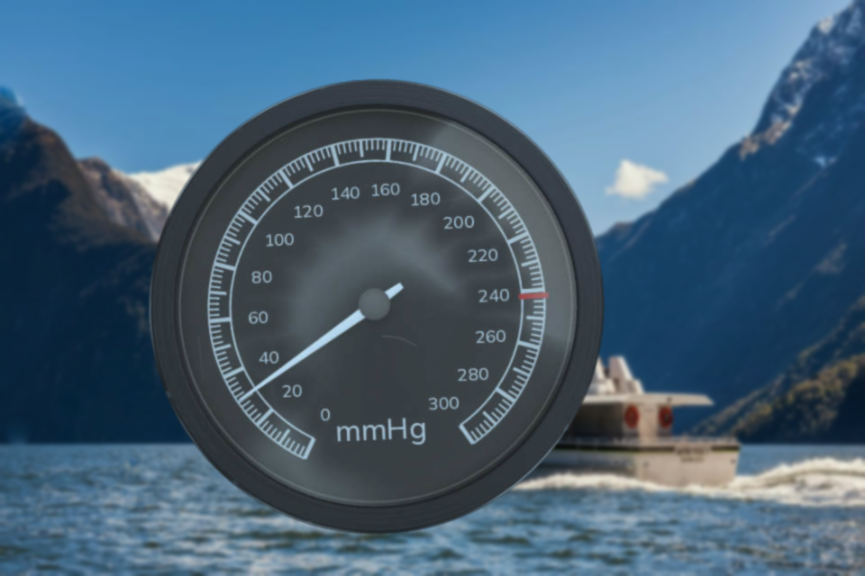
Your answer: 30mmHg
